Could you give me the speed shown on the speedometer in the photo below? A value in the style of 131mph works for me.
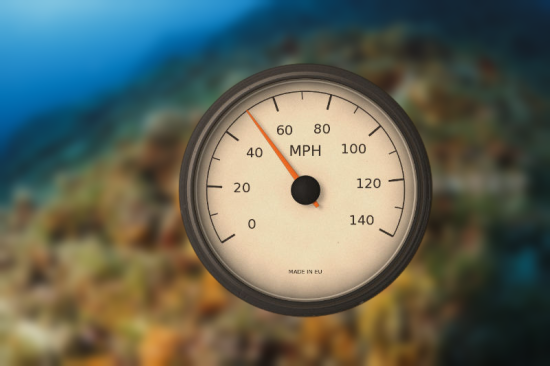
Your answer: 50mph
